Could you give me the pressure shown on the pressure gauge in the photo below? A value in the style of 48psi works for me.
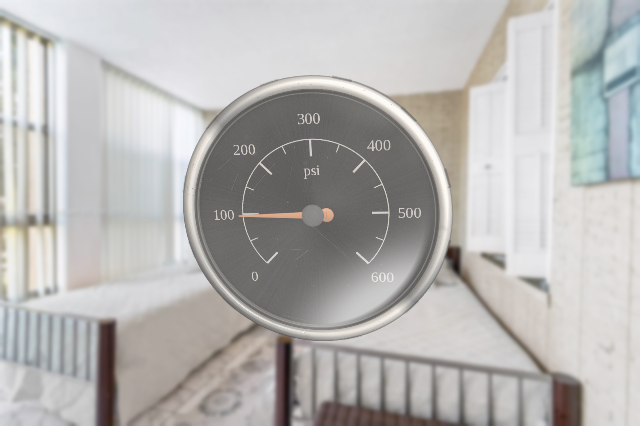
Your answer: 100psi
